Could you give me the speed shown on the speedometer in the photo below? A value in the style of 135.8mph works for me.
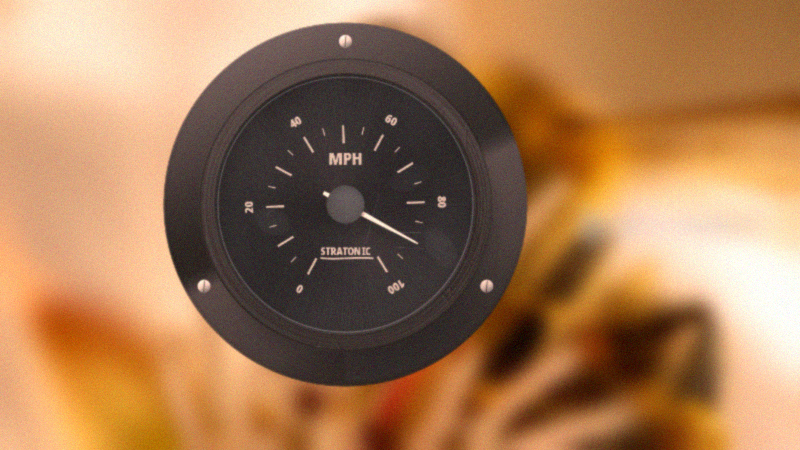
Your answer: 90mph
